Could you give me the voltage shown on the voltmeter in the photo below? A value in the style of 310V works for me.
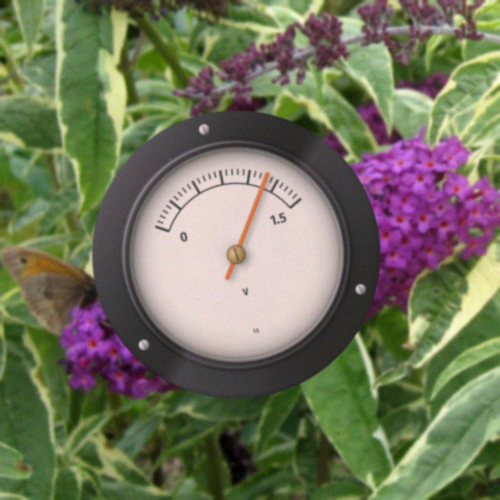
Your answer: 1.15V
